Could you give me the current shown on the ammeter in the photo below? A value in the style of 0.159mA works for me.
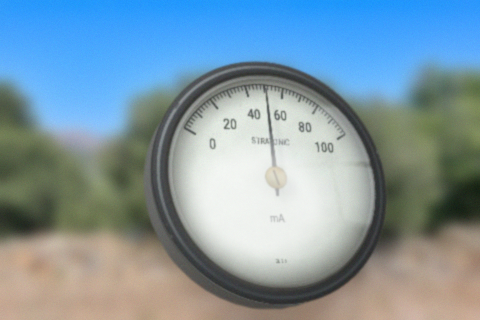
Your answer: 50mA
